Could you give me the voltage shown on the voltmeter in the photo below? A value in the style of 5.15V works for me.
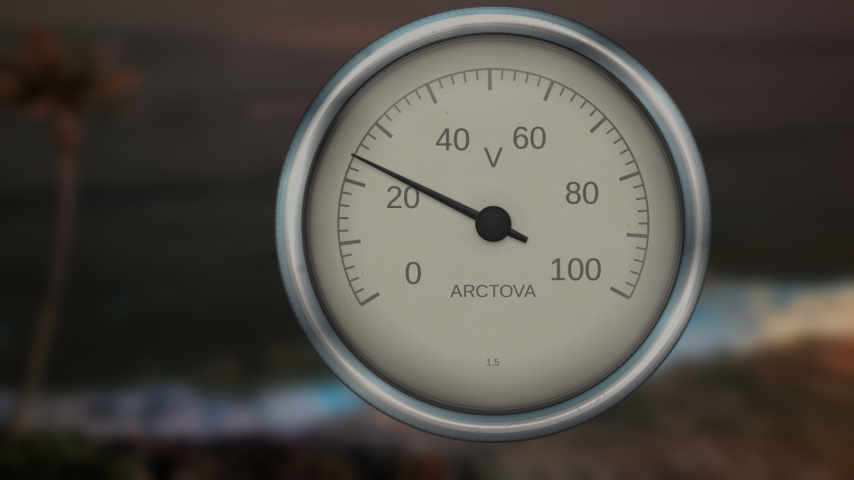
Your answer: 24V
